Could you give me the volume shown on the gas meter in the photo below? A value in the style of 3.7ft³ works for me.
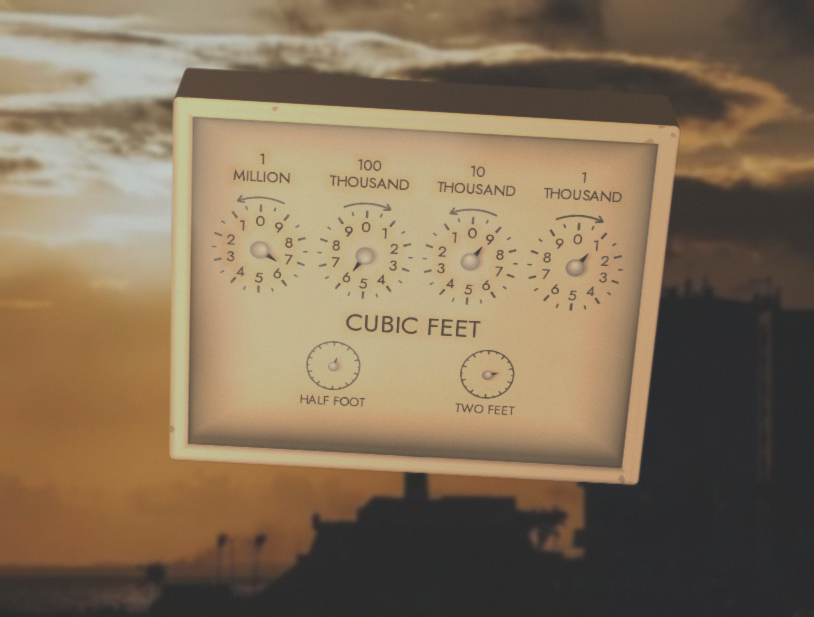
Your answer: 659100ft³
